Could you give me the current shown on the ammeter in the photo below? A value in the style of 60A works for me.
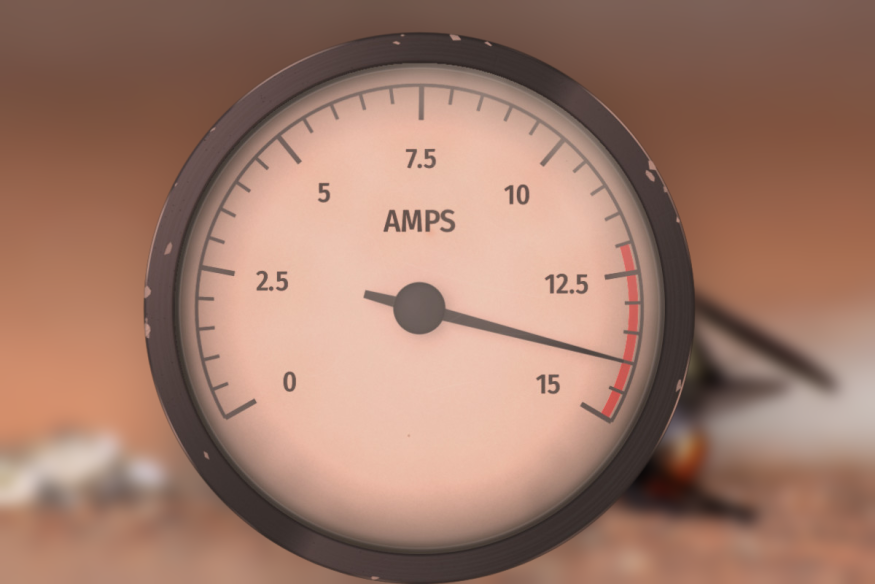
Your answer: 14A
